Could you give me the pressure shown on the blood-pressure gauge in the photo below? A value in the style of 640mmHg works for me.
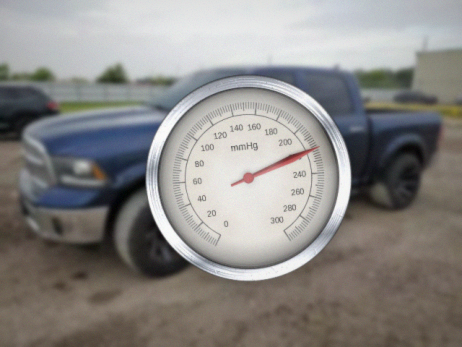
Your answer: 220mmHg
